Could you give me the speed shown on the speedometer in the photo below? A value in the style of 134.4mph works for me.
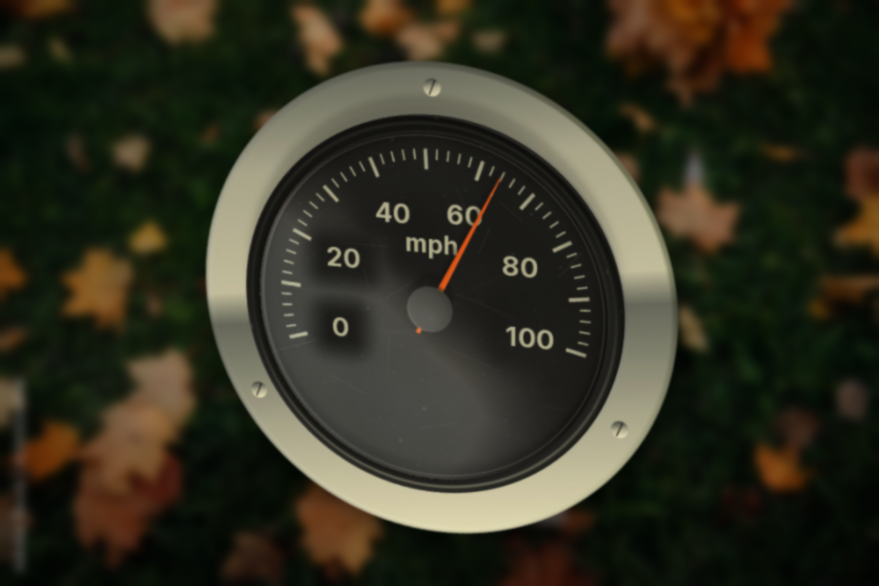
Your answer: 64mph
